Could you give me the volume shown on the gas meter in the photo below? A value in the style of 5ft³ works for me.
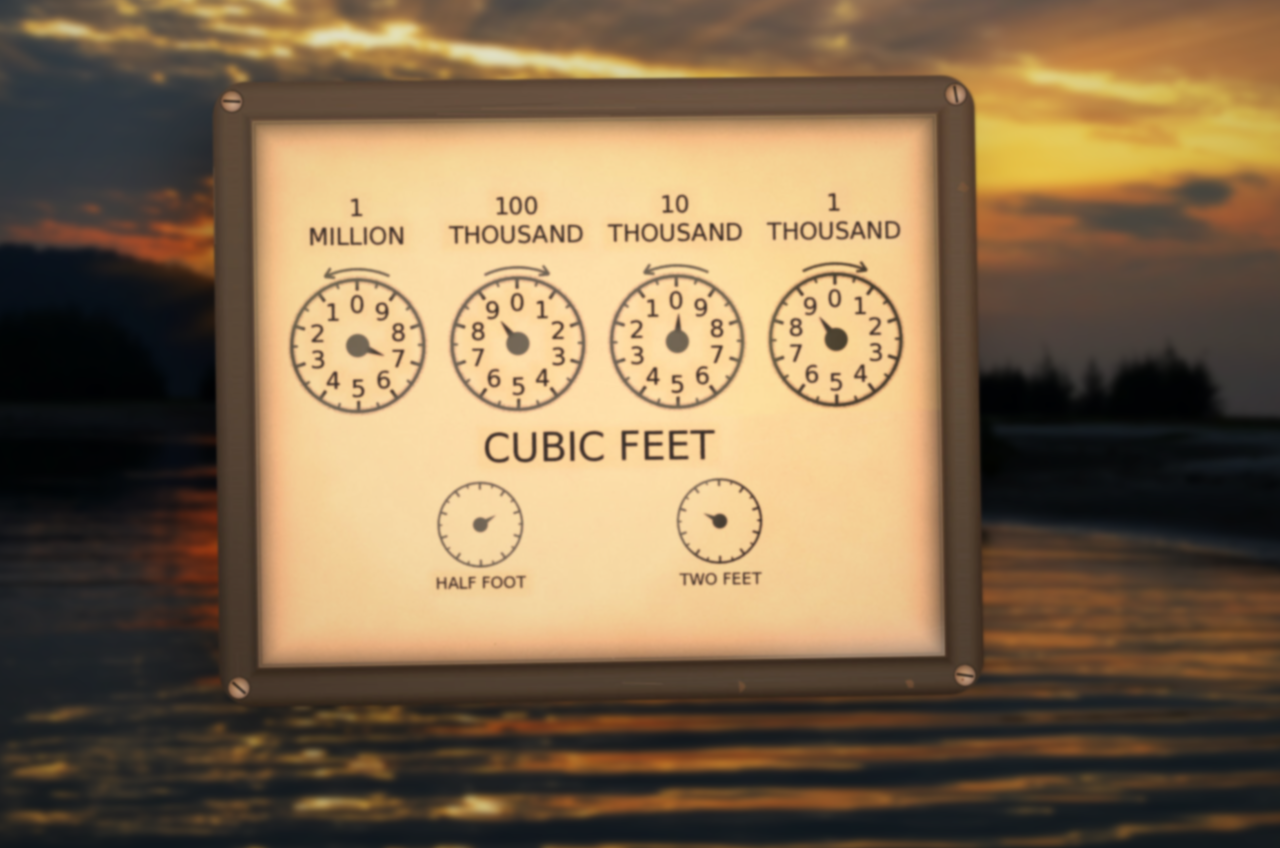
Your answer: 689900ft³
